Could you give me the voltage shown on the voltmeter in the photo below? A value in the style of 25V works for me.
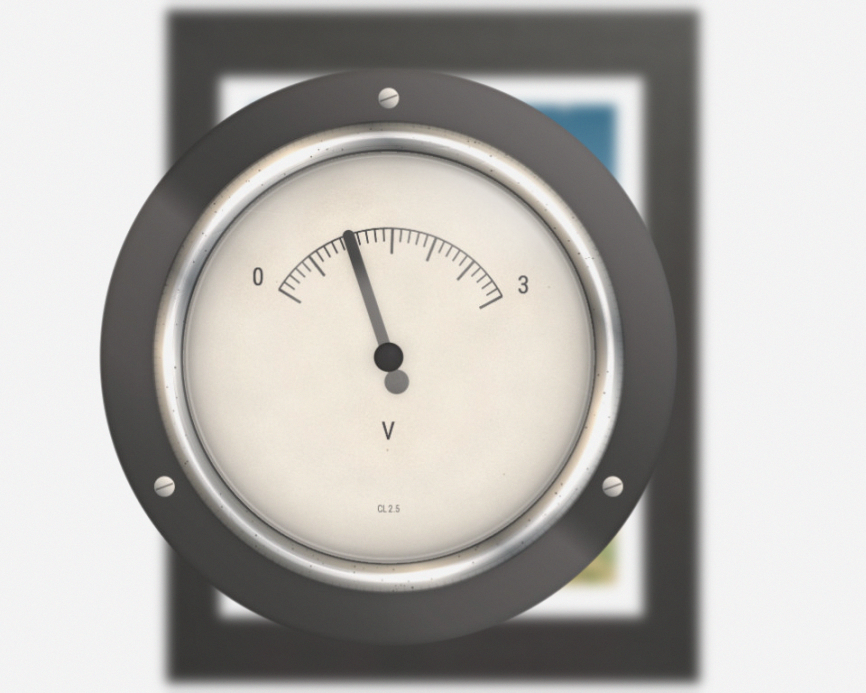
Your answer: 1V
